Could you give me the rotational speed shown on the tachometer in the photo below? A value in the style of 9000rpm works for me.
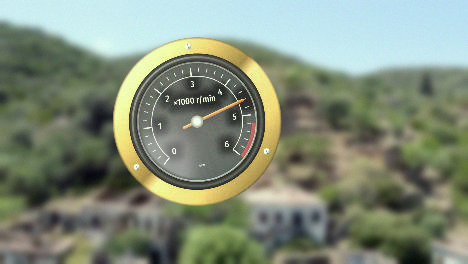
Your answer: 4600rpm
